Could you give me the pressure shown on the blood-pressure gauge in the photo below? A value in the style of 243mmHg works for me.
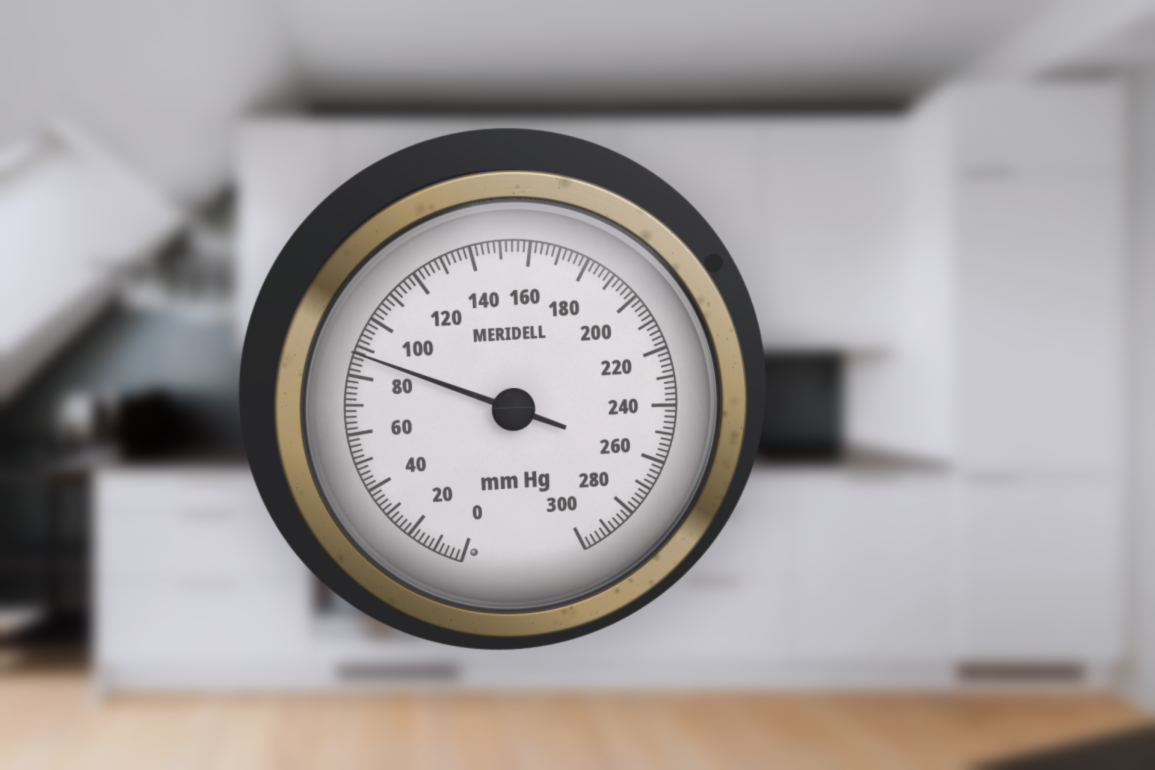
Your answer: 88mmHg
